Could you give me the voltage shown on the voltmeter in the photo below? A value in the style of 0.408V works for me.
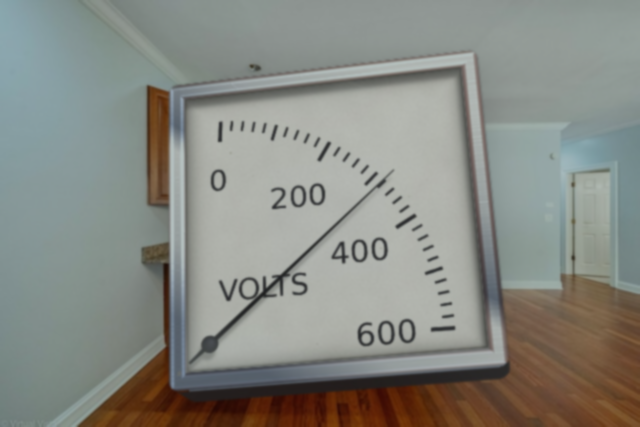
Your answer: 320V
